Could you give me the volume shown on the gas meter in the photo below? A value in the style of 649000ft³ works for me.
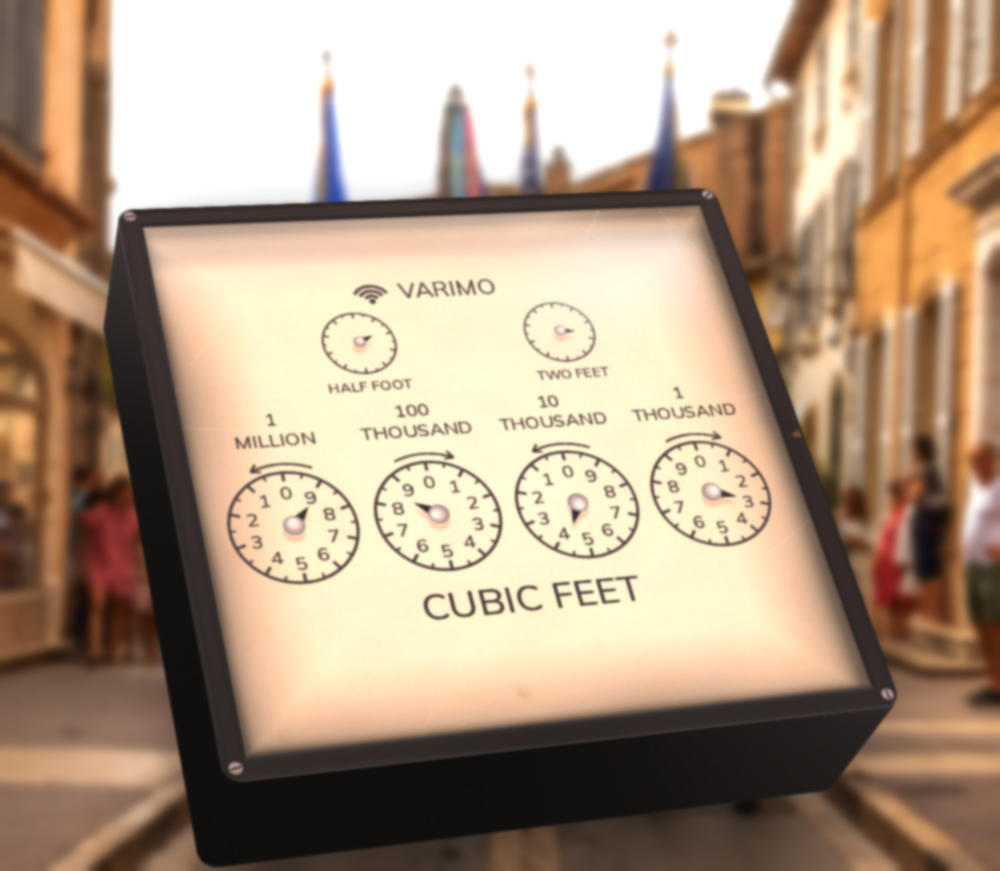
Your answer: 884300ft³
